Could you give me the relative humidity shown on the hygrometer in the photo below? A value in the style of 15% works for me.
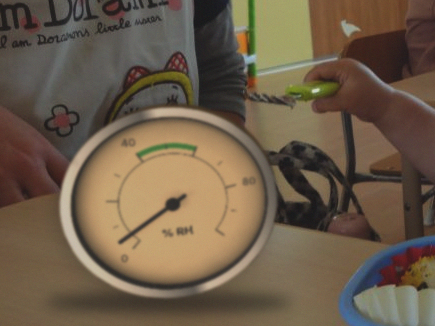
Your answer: 5%
